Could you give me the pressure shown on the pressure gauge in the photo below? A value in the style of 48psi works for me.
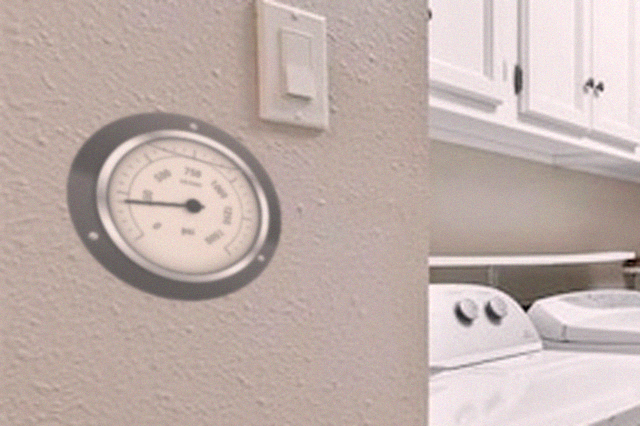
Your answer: 200psi
